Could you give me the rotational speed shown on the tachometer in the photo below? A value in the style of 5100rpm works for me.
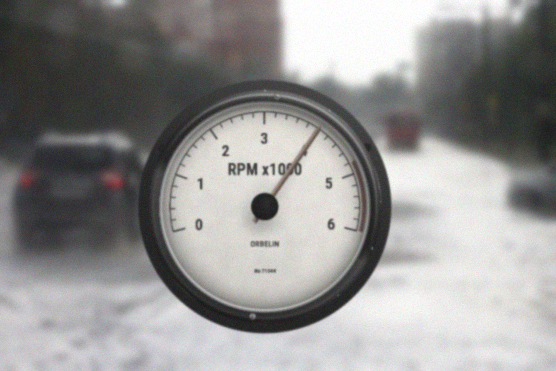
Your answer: 4000rpm
